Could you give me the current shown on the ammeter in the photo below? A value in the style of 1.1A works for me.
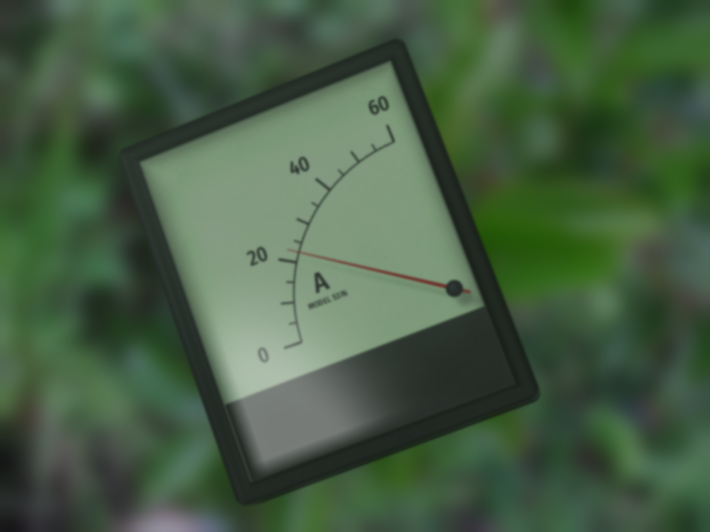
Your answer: 22.5A
